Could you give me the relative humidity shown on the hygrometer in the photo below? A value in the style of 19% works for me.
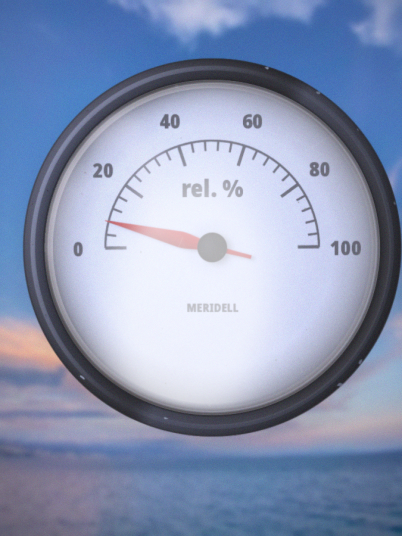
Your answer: 8%
